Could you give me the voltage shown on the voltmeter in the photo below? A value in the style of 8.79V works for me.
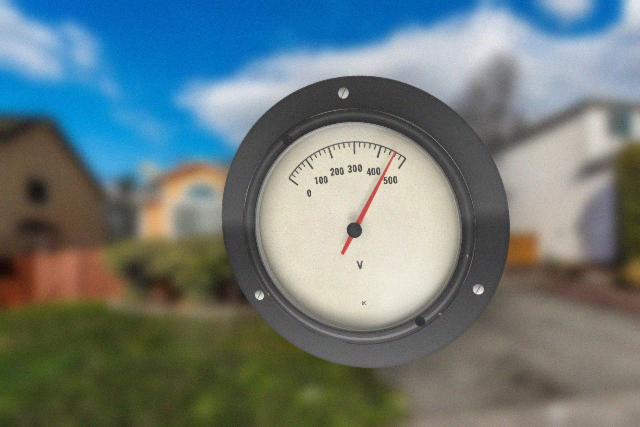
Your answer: 460V
